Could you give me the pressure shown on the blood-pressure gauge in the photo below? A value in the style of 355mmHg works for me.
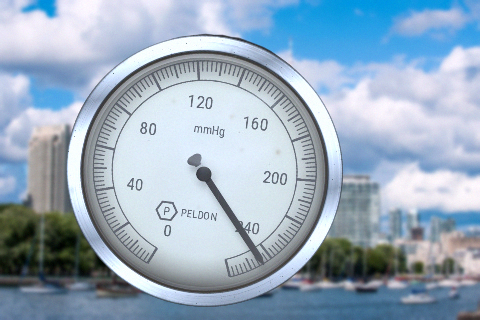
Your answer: 244mmHg
